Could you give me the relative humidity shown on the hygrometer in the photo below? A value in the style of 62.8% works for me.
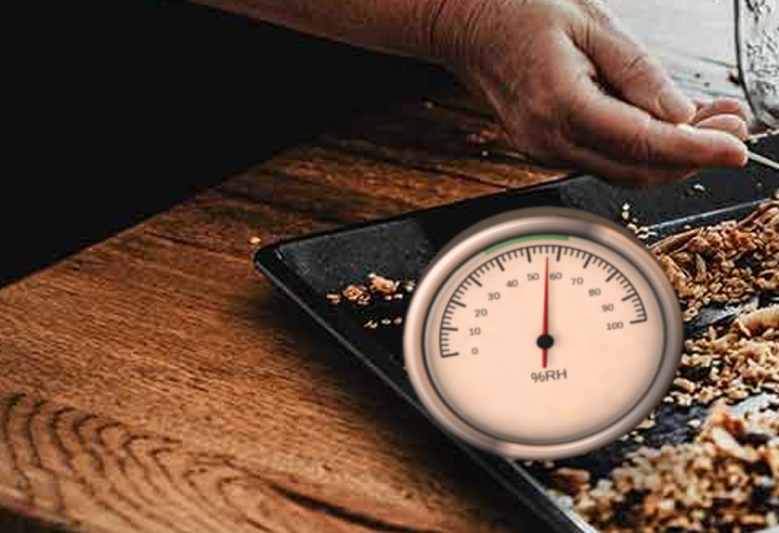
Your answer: 56%
